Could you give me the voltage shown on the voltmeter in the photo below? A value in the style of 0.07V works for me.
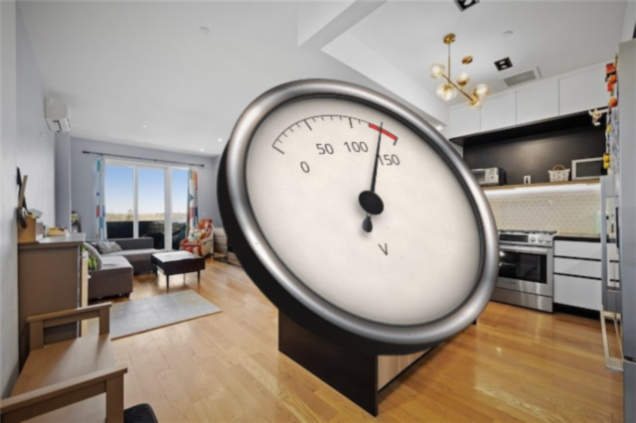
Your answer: 130V
